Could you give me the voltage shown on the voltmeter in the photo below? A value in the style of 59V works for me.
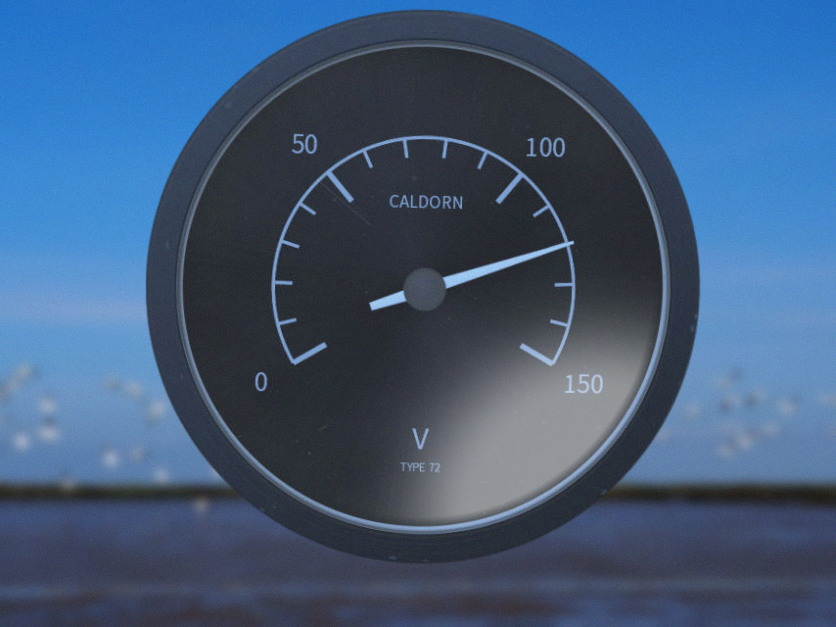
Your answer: 120V
